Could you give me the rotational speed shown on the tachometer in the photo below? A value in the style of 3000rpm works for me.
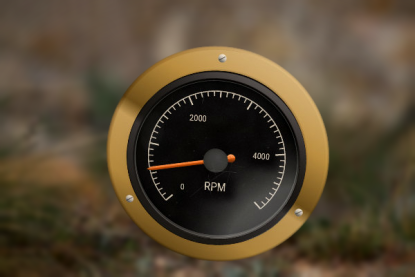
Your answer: 600rpm
